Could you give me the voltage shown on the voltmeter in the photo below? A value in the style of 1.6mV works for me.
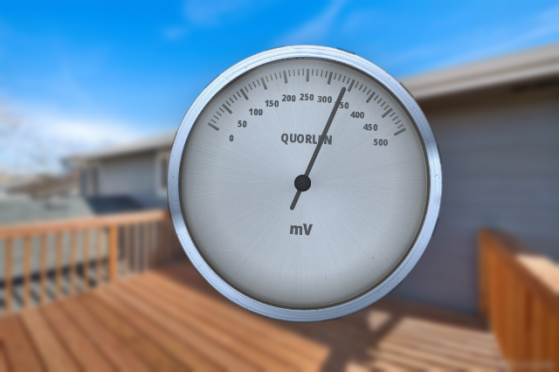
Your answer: 340mV
